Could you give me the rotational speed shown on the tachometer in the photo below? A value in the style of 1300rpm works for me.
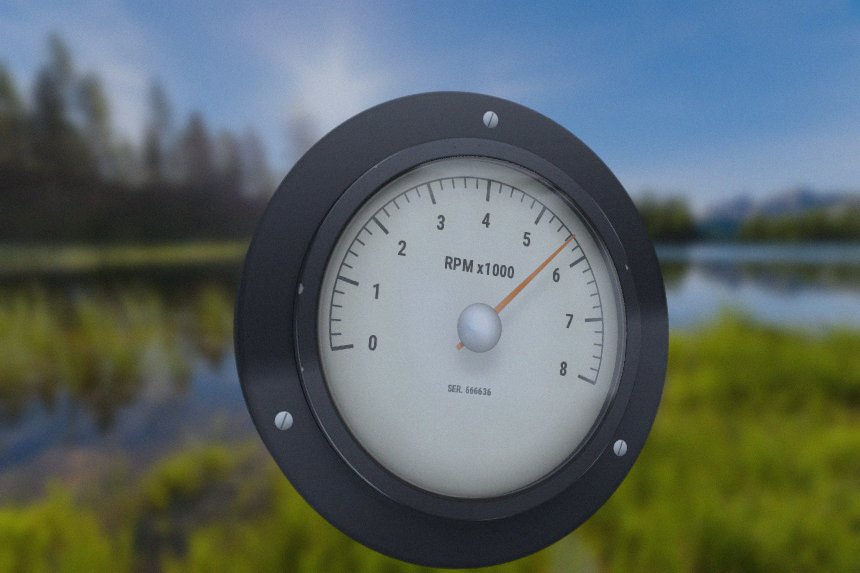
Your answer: 5600rpm
